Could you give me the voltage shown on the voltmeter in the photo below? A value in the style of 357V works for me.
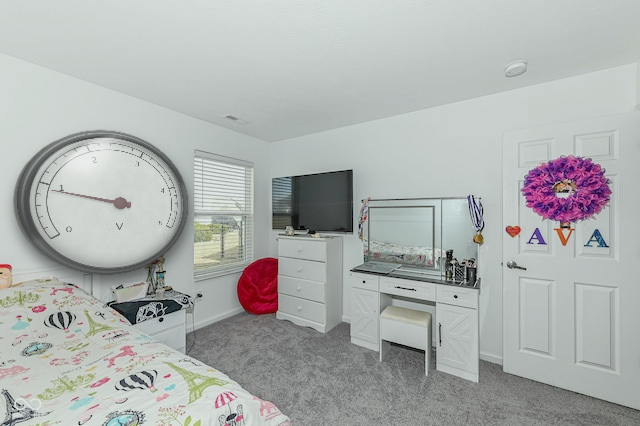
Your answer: 0.9V
